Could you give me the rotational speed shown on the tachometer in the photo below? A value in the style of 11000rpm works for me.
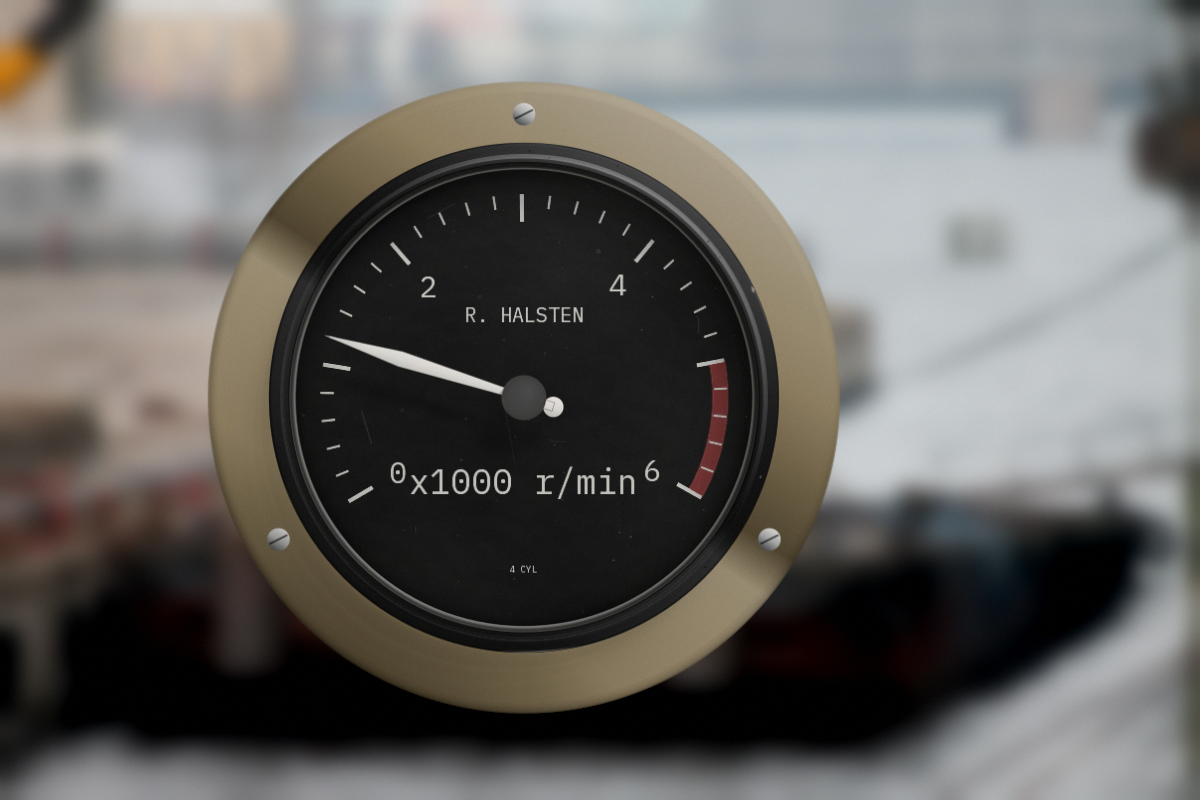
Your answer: 1200rpm
